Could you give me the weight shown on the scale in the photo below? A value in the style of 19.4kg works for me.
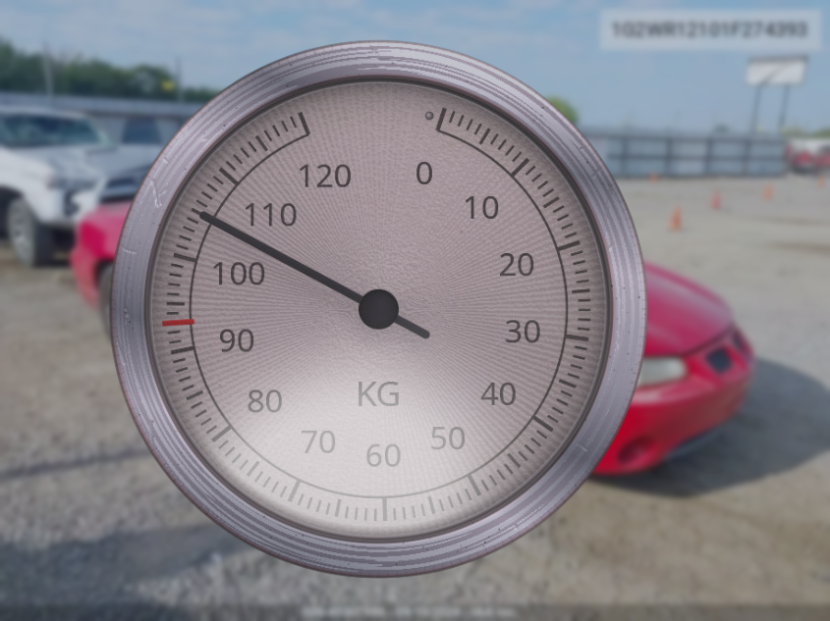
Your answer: 105kg
